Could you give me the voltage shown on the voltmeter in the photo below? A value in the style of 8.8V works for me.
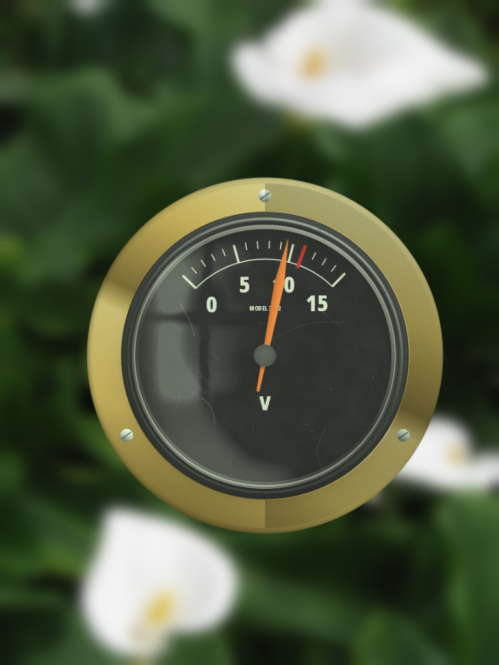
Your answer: 9.5V
